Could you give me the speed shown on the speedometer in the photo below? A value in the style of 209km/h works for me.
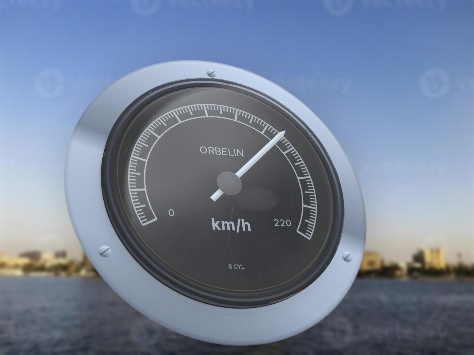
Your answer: 150km/h
